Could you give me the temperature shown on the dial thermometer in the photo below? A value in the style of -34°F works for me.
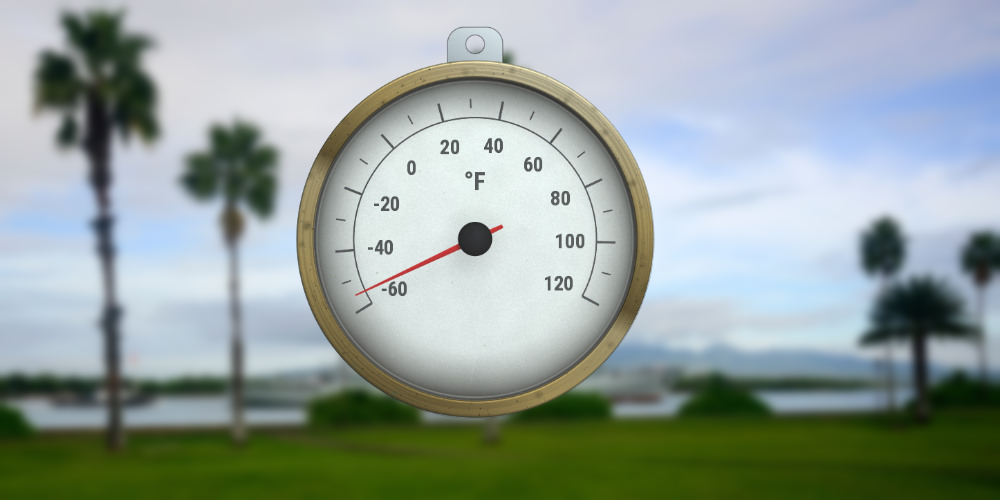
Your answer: -55°F
